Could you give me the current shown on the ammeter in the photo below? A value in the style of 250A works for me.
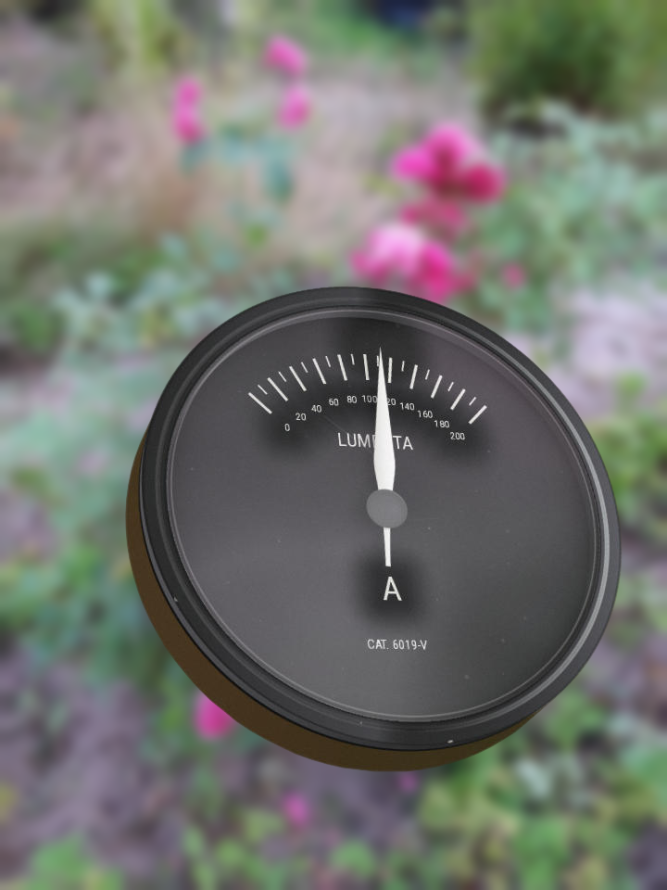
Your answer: 110A
